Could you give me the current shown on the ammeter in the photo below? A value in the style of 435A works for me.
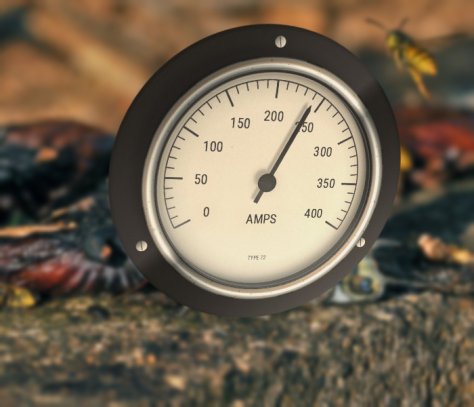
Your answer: 240A
